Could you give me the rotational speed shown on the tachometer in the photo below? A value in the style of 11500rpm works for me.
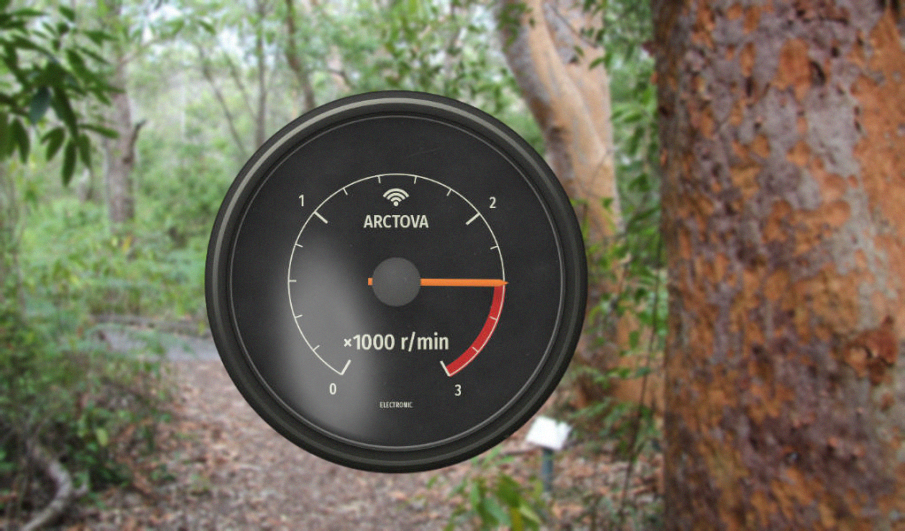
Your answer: 2400rpm
